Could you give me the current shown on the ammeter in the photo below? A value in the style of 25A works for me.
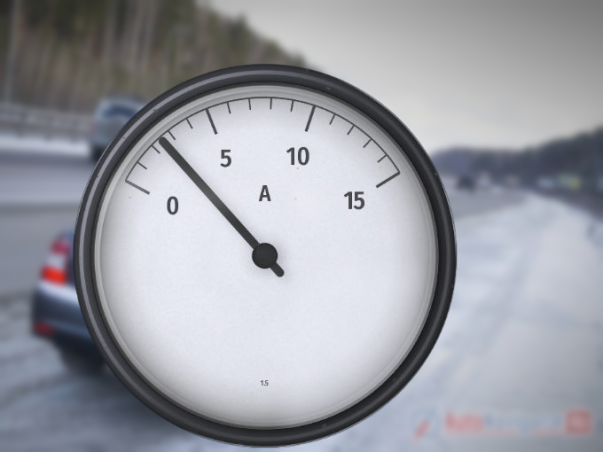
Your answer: 2.5A
